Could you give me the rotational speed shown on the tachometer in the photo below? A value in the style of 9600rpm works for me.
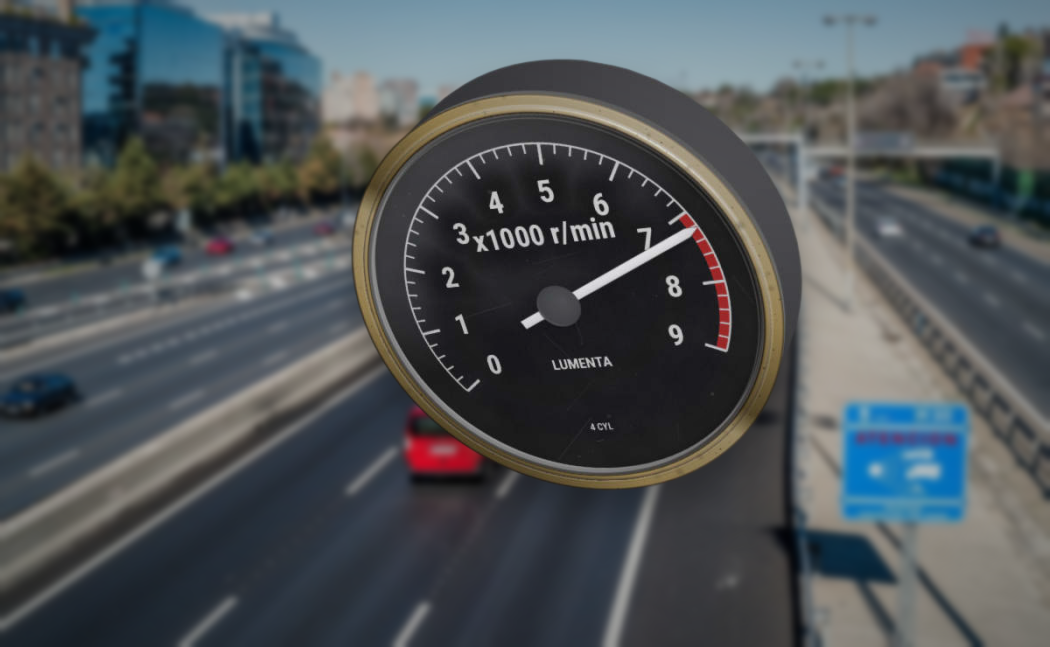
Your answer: 7200rpm
